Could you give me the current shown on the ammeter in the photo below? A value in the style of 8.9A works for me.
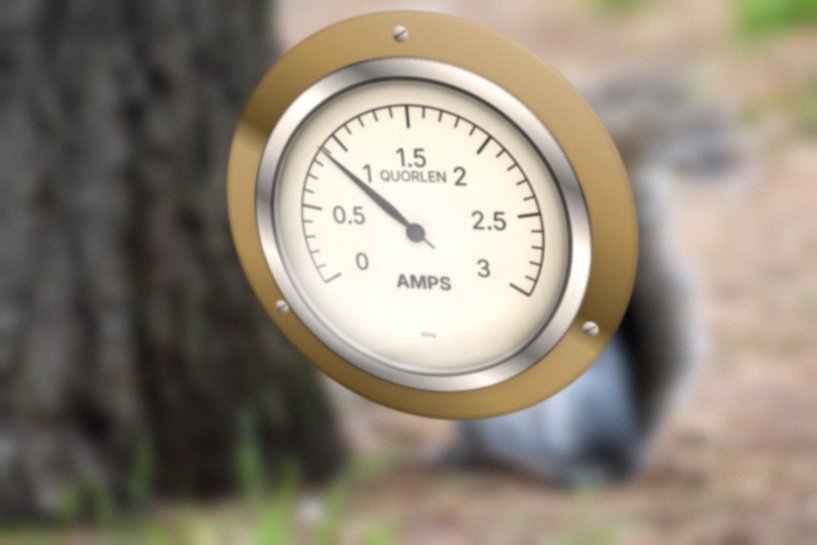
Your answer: 0.9A
